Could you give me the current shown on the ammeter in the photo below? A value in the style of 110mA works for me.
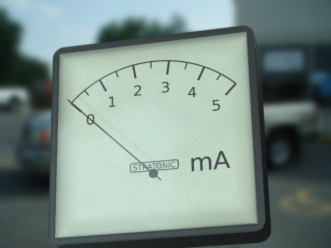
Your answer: 0mA
